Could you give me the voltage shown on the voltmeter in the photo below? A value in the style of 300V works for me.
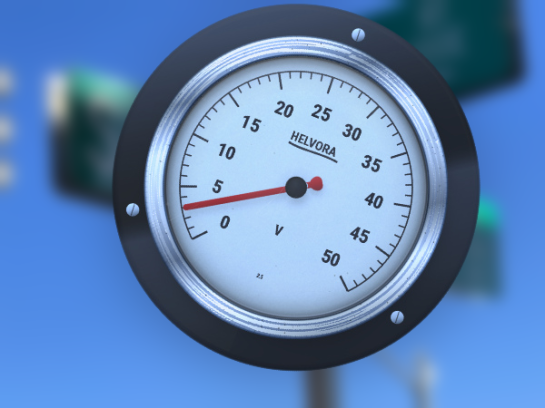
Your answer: 3V
